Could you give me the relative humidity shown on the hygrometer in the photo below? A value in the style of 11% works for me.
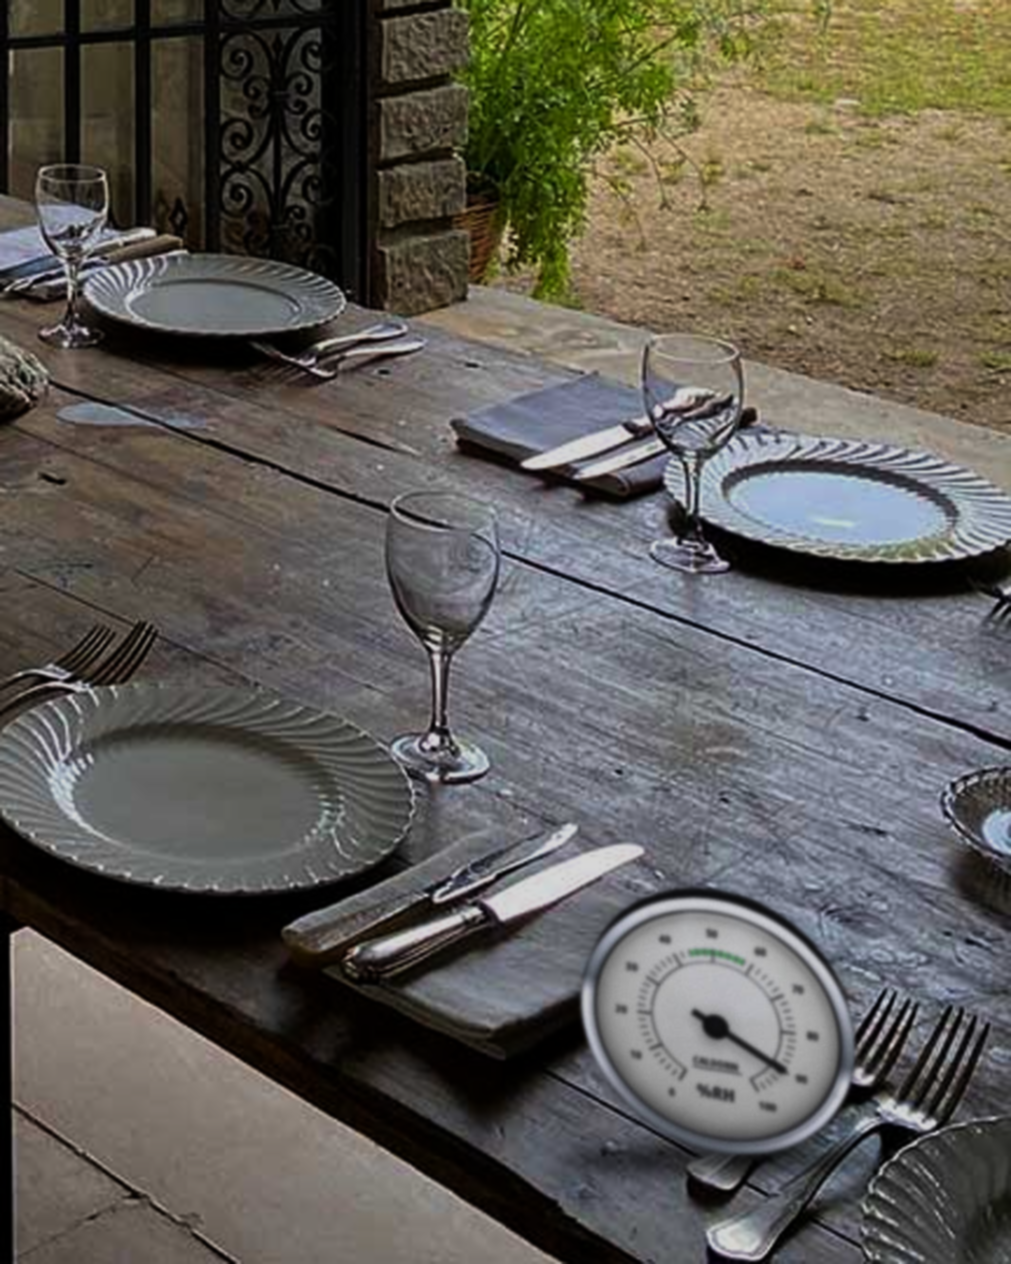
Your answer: 90%
